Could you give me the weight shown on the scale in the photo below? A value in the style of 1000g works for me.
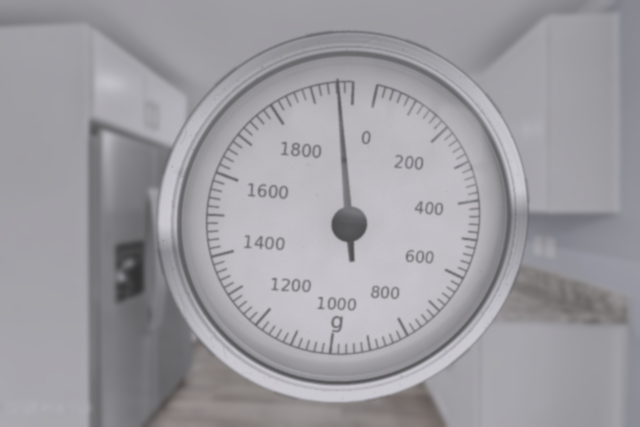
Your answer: 1960g
